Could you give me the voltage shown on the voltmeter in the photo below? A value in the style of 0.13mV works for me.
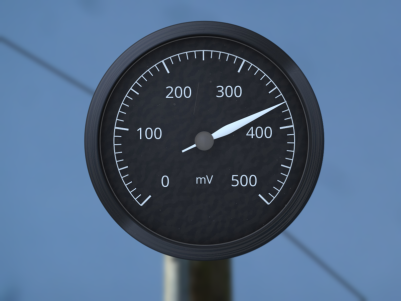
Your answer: 370mV
